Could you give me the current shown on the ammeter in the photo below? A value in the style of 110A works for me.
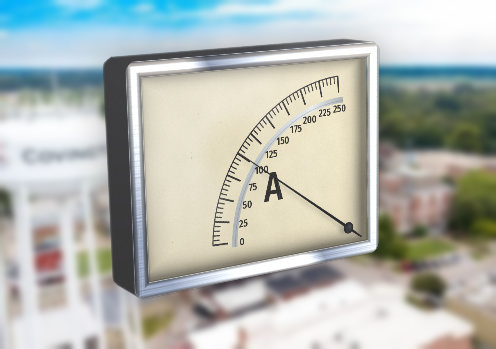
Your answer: 100A
